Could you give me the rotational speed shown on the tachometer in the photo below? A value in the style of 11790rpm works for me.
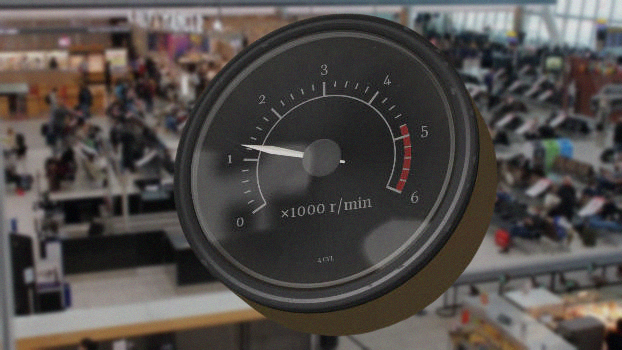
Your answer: 1200rpm
